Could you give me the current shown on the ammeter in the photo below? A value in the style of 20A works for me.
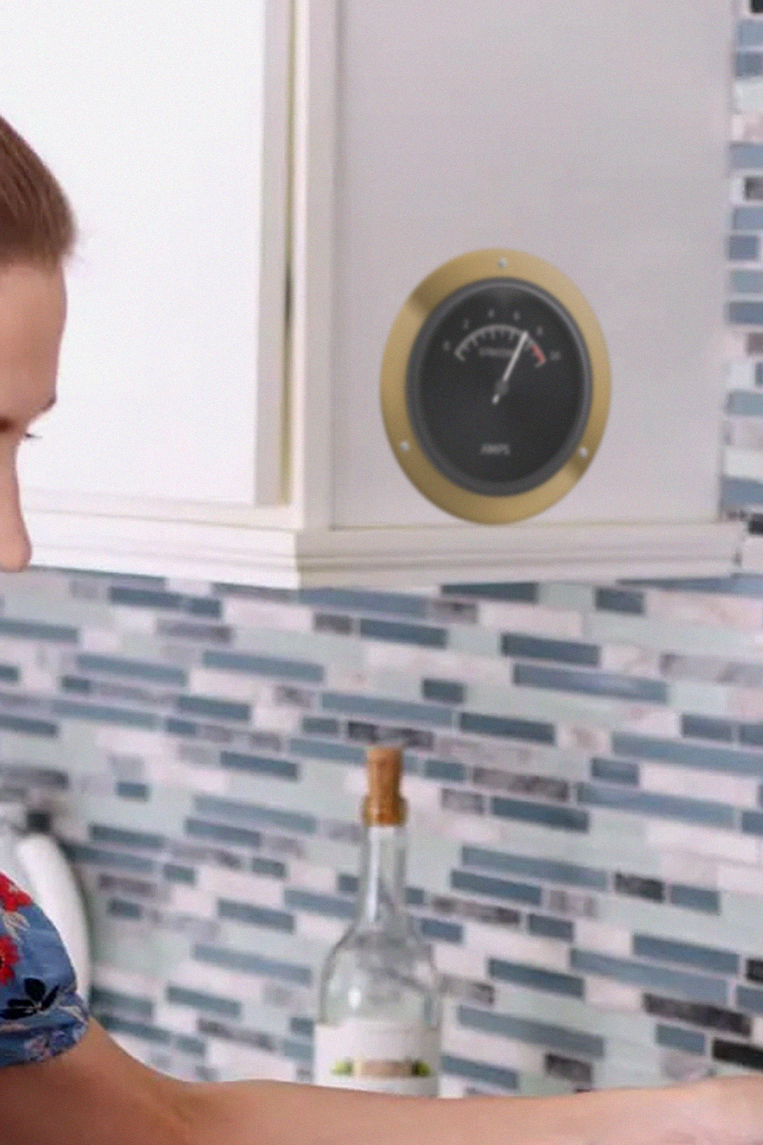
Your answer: 7A
